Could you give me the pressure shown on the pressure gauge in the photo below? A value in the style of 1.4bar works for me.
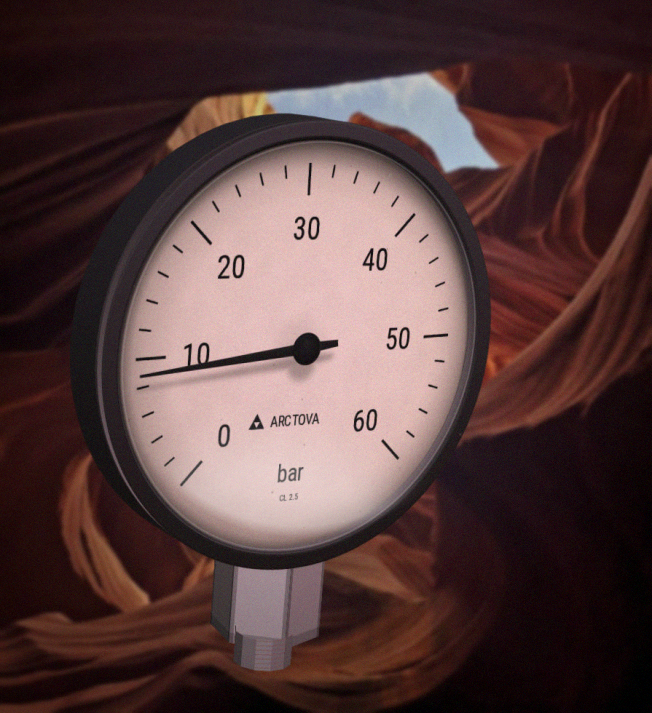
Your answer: 9bar
